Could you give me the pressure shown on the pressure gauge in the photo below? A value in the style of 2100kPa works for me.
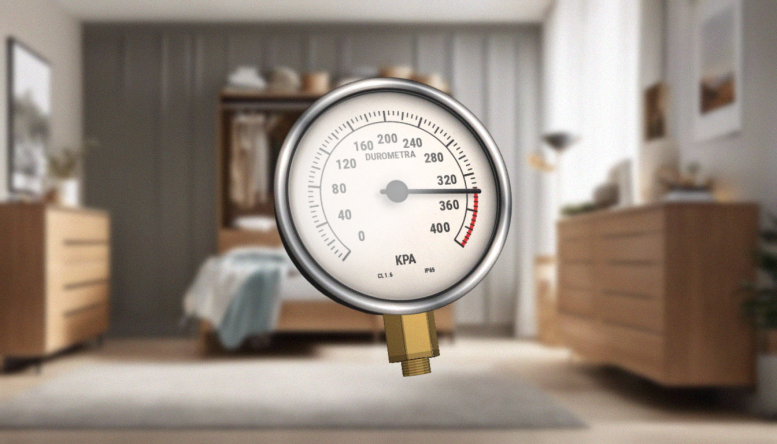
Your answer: 340kPa
